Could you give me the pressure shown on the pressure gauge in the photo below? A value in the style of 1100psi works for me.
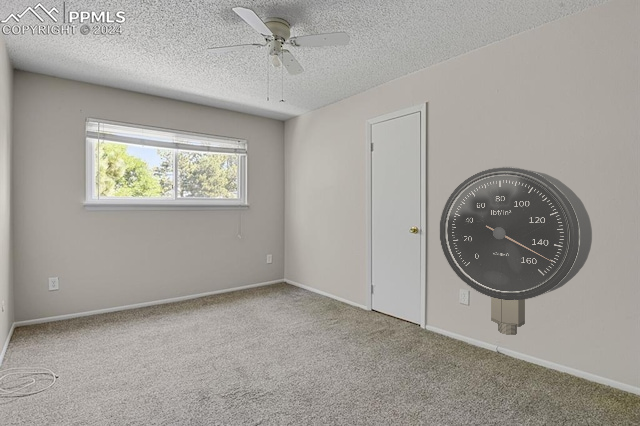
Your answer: 150psi
